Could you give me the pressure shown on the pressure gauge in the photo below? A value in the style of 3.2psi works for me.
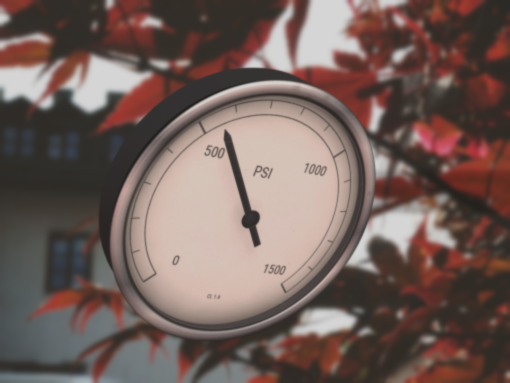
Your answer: 550psi
